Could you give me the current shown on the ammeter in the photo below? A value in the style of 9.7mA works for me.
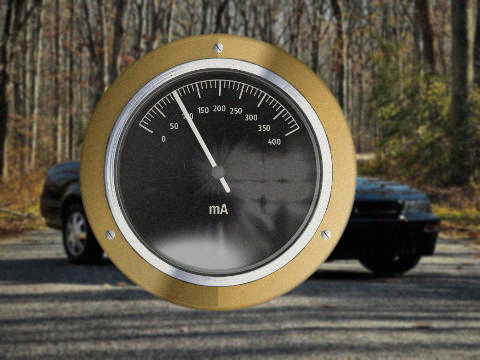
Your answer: 100mA
